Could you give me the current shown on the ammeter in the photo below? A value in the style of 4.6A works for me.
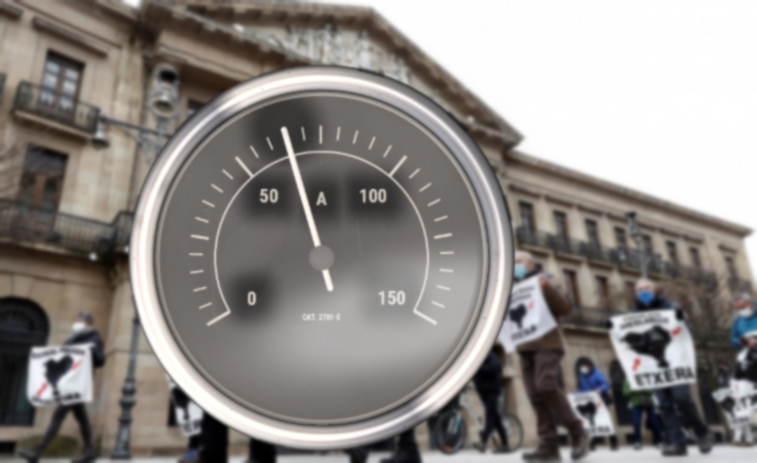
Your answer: 65A
